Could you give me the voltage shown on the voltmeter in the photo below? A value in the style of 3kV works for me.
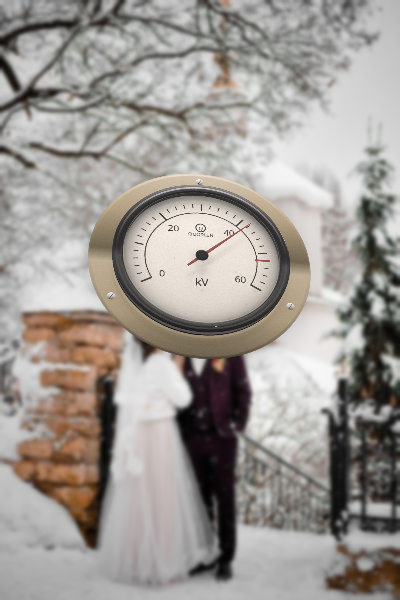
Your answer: 42kV
